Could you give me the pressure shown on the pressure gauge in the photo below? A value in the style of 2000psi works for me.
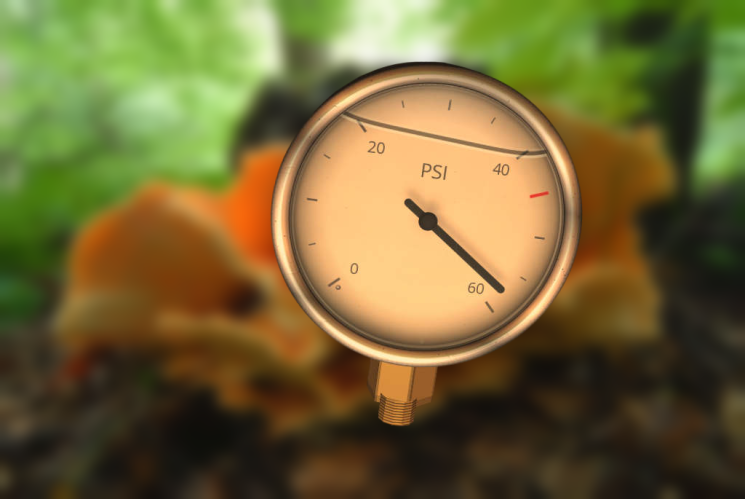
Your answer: 57.5psi
